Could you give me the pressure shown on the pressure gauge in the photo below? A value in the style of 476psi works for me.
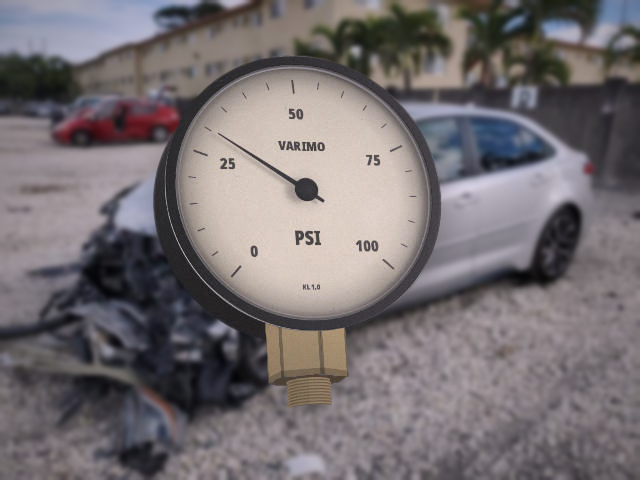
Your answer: 30psi
